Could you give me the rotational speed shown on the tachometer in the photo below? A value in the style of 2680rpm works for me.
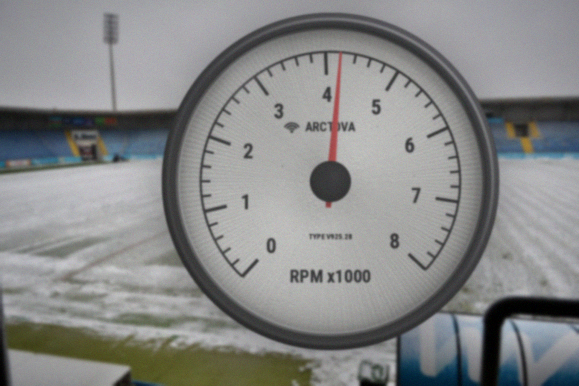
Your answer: 4200rpm
